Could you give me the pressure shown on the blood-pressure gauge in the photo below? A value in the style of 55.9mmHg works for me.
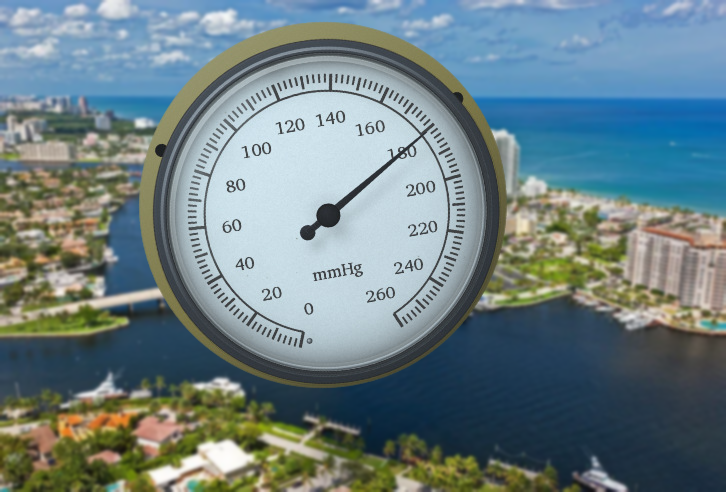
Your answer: 180mmHg
